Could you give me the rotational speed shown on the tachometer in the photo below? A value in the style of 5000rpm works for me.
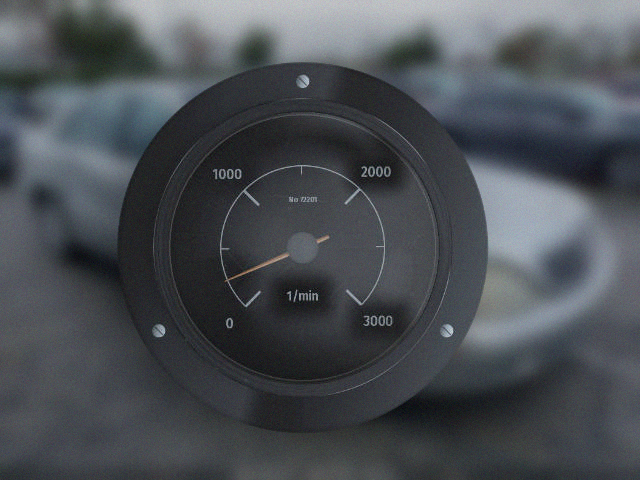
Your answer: 250rpm
